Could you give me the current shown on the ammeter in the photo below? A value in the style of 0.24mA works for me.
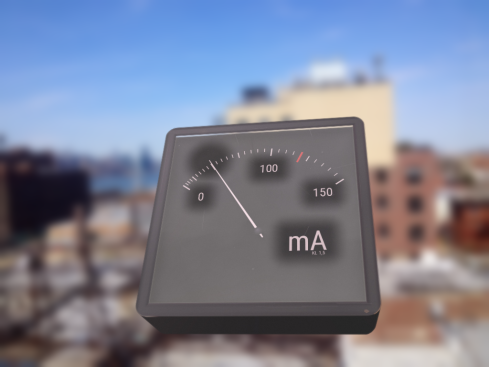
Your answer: 50mA
